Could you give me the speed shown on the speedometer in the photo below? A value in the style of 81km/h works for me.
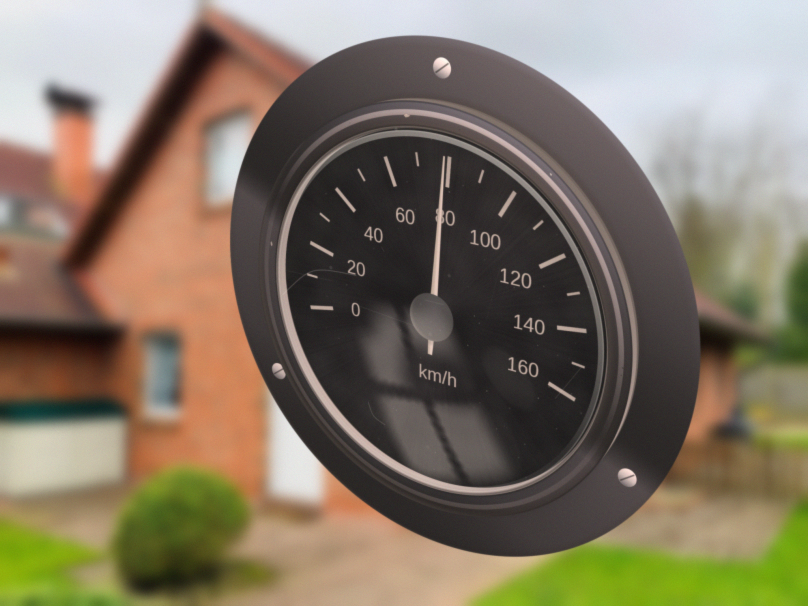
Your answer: 80km/h
